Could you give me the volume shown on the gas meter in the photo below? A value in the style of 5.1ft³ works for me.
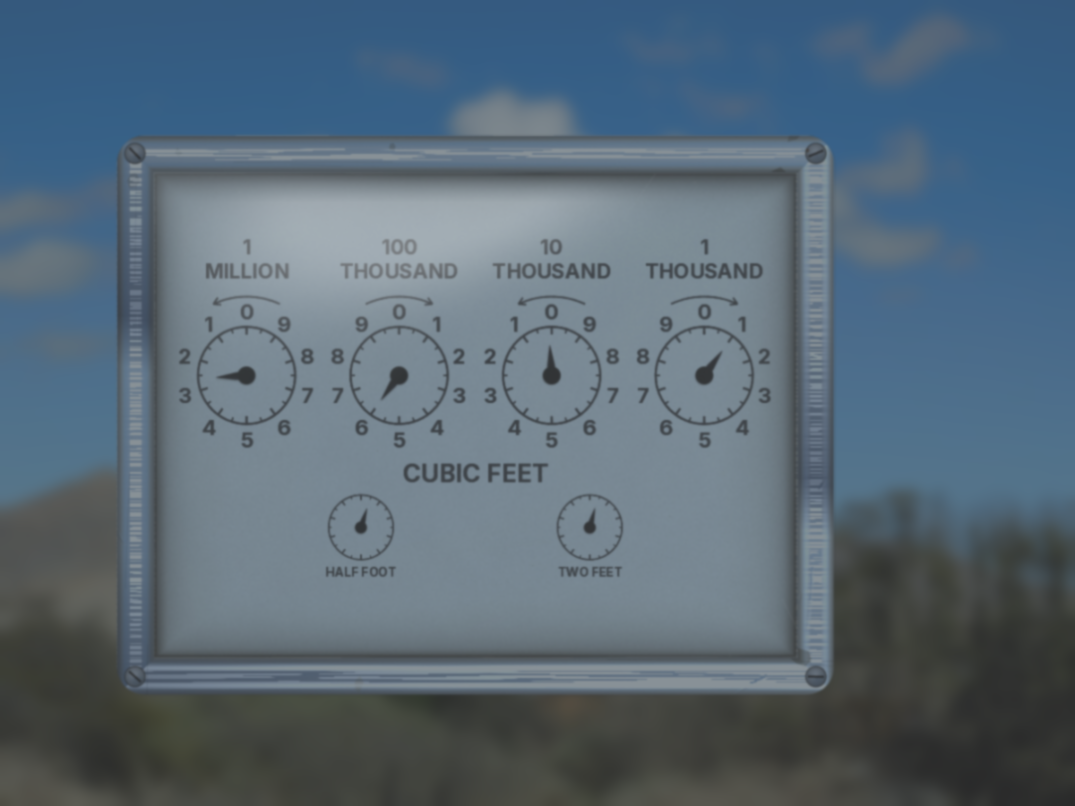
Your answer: 260100ft³
